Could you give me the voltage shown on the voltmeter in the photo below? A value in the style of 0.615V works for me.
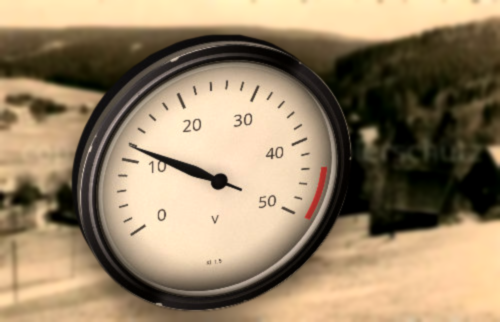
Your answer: 12V
